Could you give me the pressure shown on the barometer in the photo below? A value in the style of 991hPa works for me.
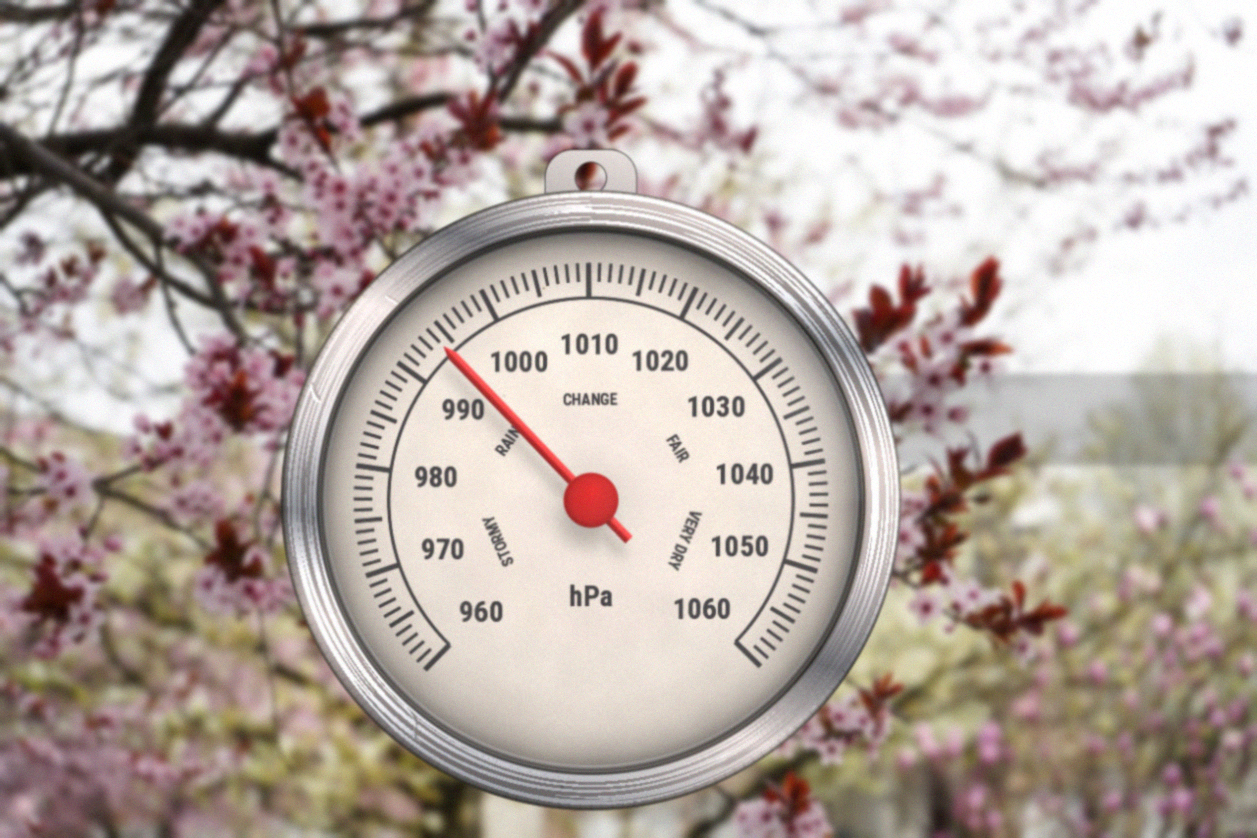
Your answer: 994hPa
